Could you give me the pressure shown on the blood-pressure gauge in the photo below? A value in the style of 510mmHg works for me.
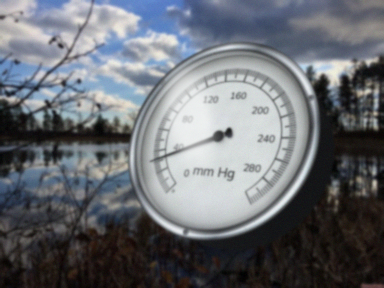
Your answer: 30mmHg
